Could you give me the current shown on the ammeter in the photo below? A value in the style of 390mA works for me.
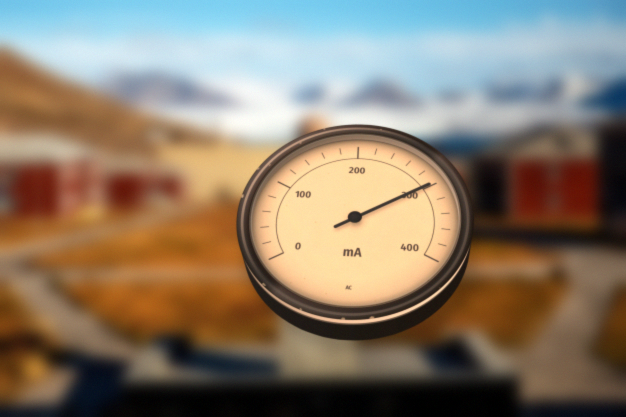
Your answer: 300mA
